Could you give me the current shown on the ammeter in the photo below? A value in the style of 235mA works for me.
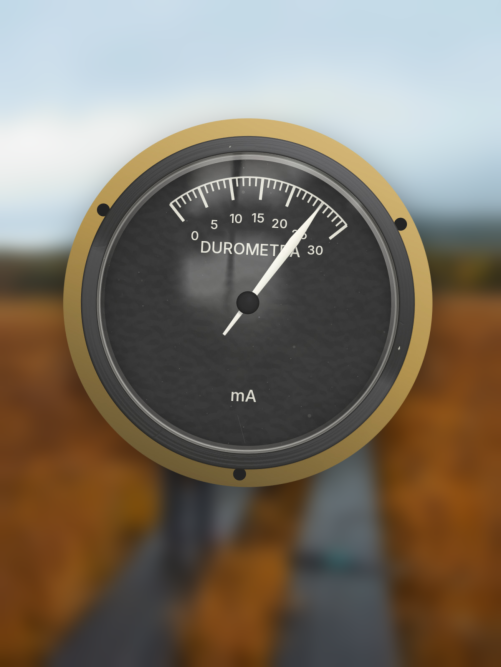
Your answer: 25mA
